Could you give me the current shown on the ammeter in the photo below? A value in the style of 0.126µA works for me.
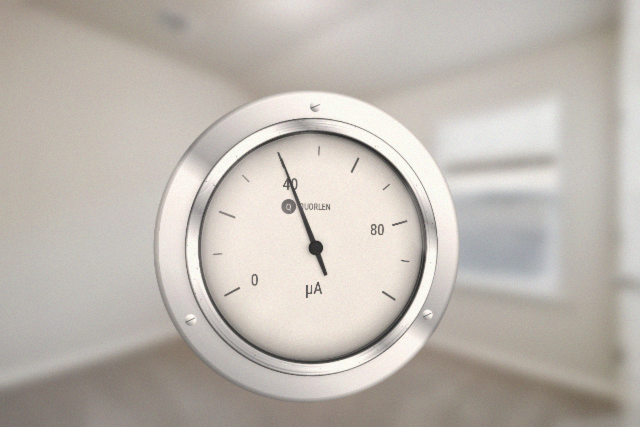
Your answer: 40µA
